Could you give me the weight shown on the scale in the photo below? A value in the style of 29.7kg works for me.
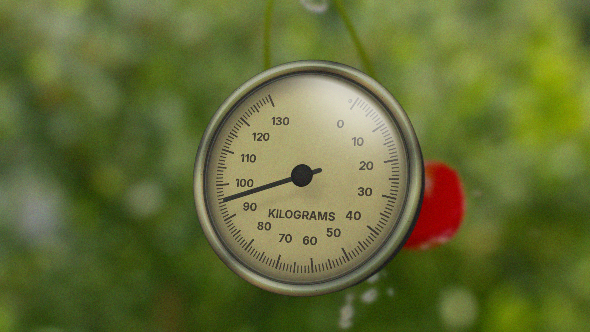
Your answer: 95kg
